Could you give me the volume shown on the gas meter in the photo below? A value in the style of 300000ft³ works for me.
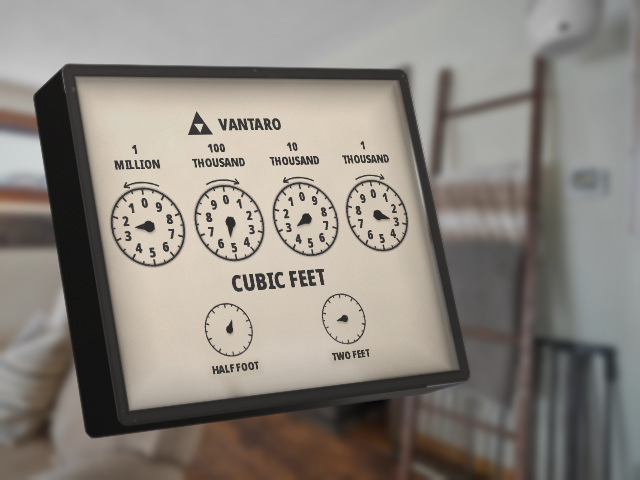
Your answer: 253300ft³
